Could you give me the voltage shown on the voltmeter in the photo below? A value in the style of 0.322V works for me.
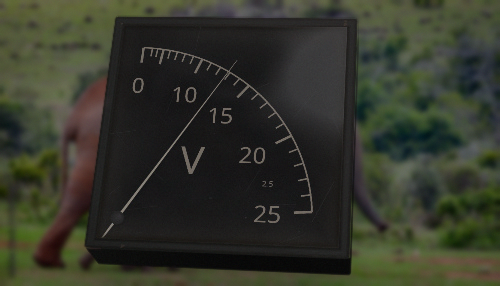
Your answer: 13V
